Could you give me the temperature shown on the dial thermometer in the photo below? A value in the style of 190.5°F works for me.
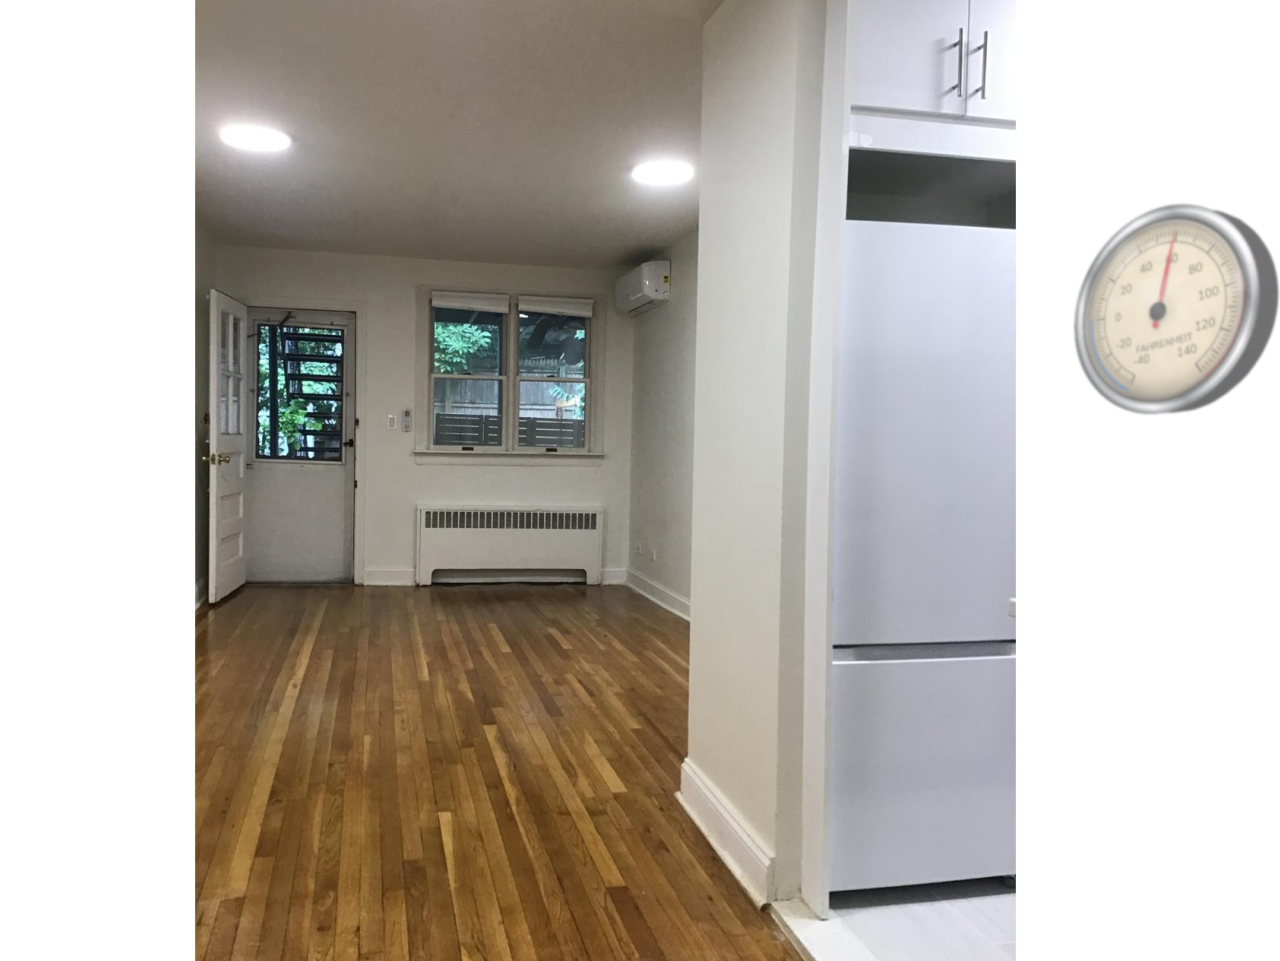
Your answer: 60°F
